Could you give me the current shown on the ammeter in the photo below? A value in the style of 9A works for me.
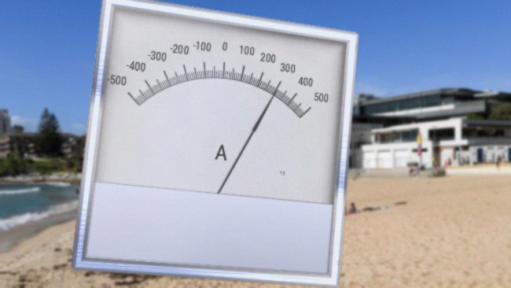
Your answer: 300A
